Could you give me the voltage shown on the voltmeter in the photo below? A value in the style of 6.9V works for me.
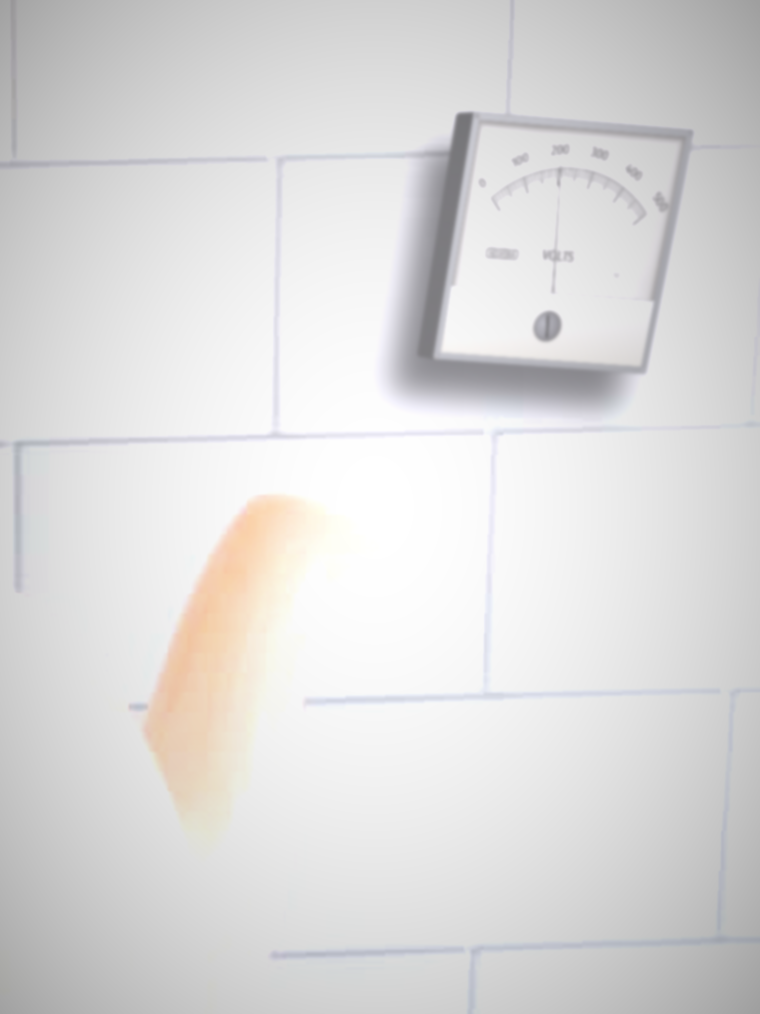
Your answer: 200V
